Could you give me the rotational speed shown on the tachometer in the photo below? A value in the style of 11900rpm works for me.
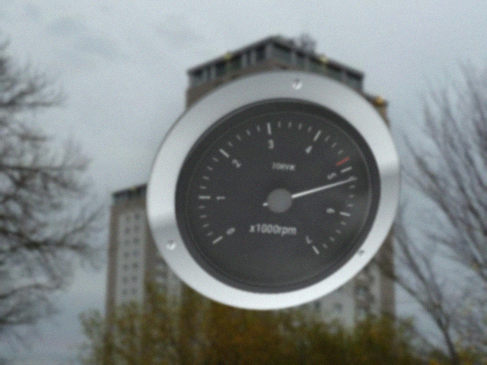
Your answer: 5200rpm
